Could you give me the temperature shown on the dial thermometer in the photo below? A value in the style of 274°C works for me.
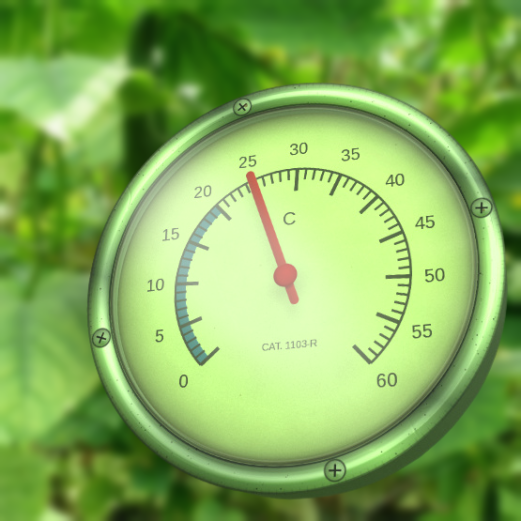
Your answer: 25°C
